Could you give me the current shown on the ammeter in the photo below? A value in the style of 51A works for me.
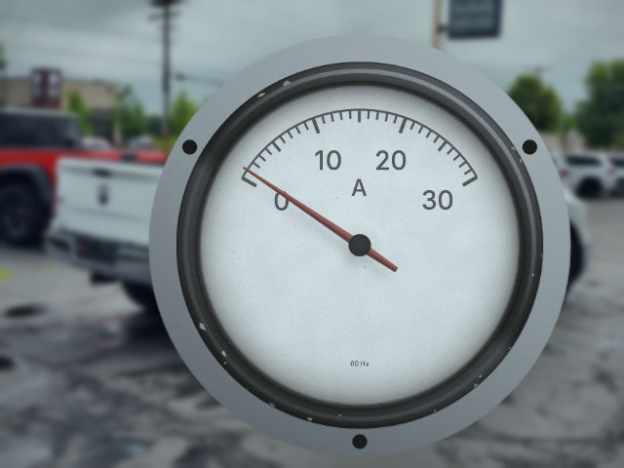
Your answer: 1A
